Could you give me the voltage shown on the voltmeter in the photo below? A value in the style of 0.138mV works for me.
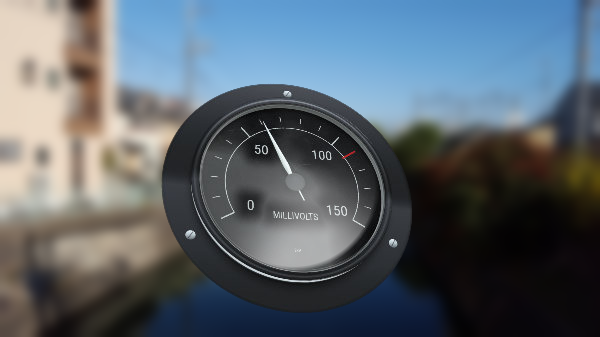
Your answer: 60mV
